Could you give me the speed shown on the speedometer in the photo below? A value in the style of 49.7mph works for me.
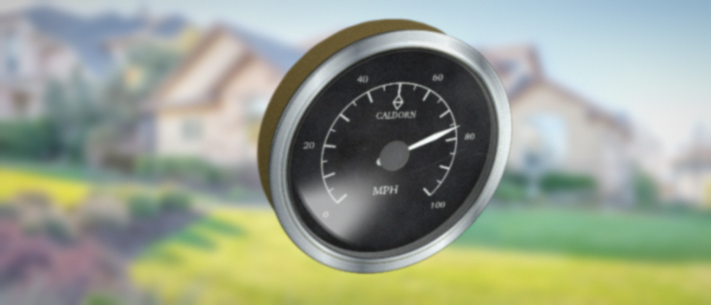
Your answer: 75mph
